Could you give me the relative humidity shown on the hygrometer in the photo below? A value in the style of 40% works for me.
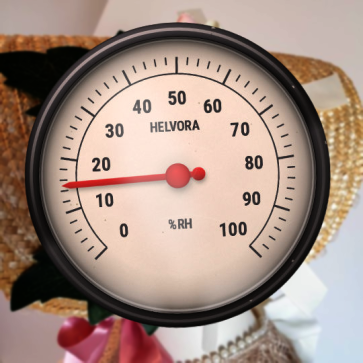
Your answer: 15%
